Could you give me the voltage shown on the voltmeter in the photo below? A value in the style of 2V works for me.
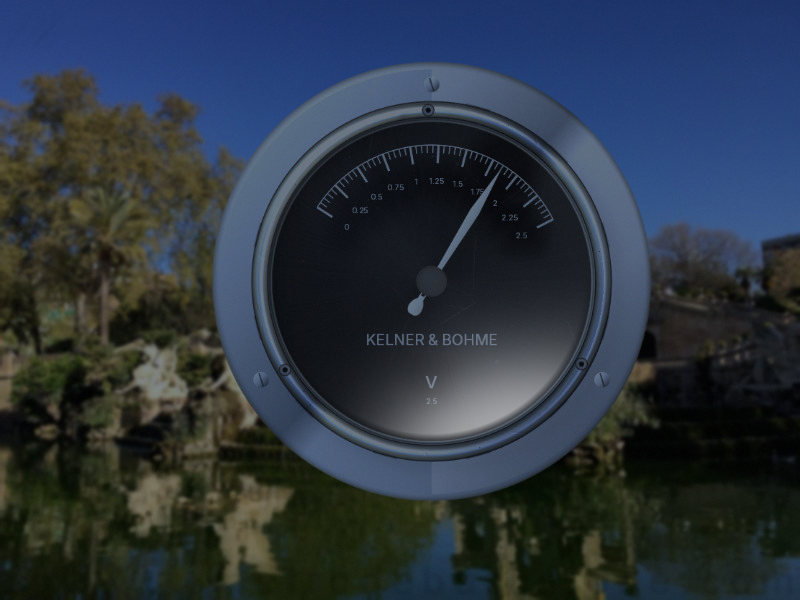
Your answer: 1.85V
